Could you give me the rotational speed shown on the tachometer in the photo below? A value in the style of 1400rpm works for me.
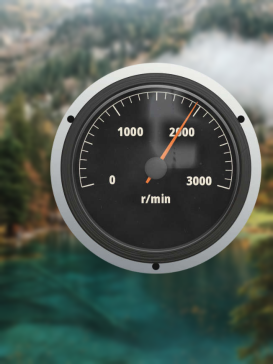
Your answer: 1950rpm
